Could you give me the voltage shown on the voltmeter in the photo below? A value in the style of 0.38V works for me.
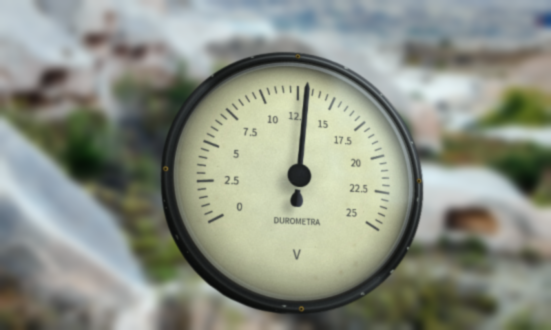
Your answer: 13V
